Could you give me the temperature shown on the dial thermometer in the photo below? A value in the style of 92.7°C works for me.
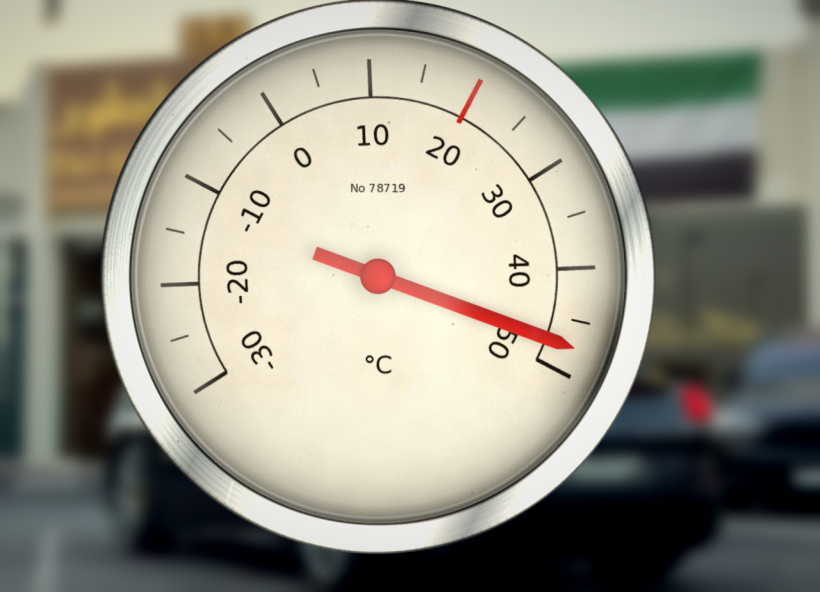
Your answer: 47.5°C
